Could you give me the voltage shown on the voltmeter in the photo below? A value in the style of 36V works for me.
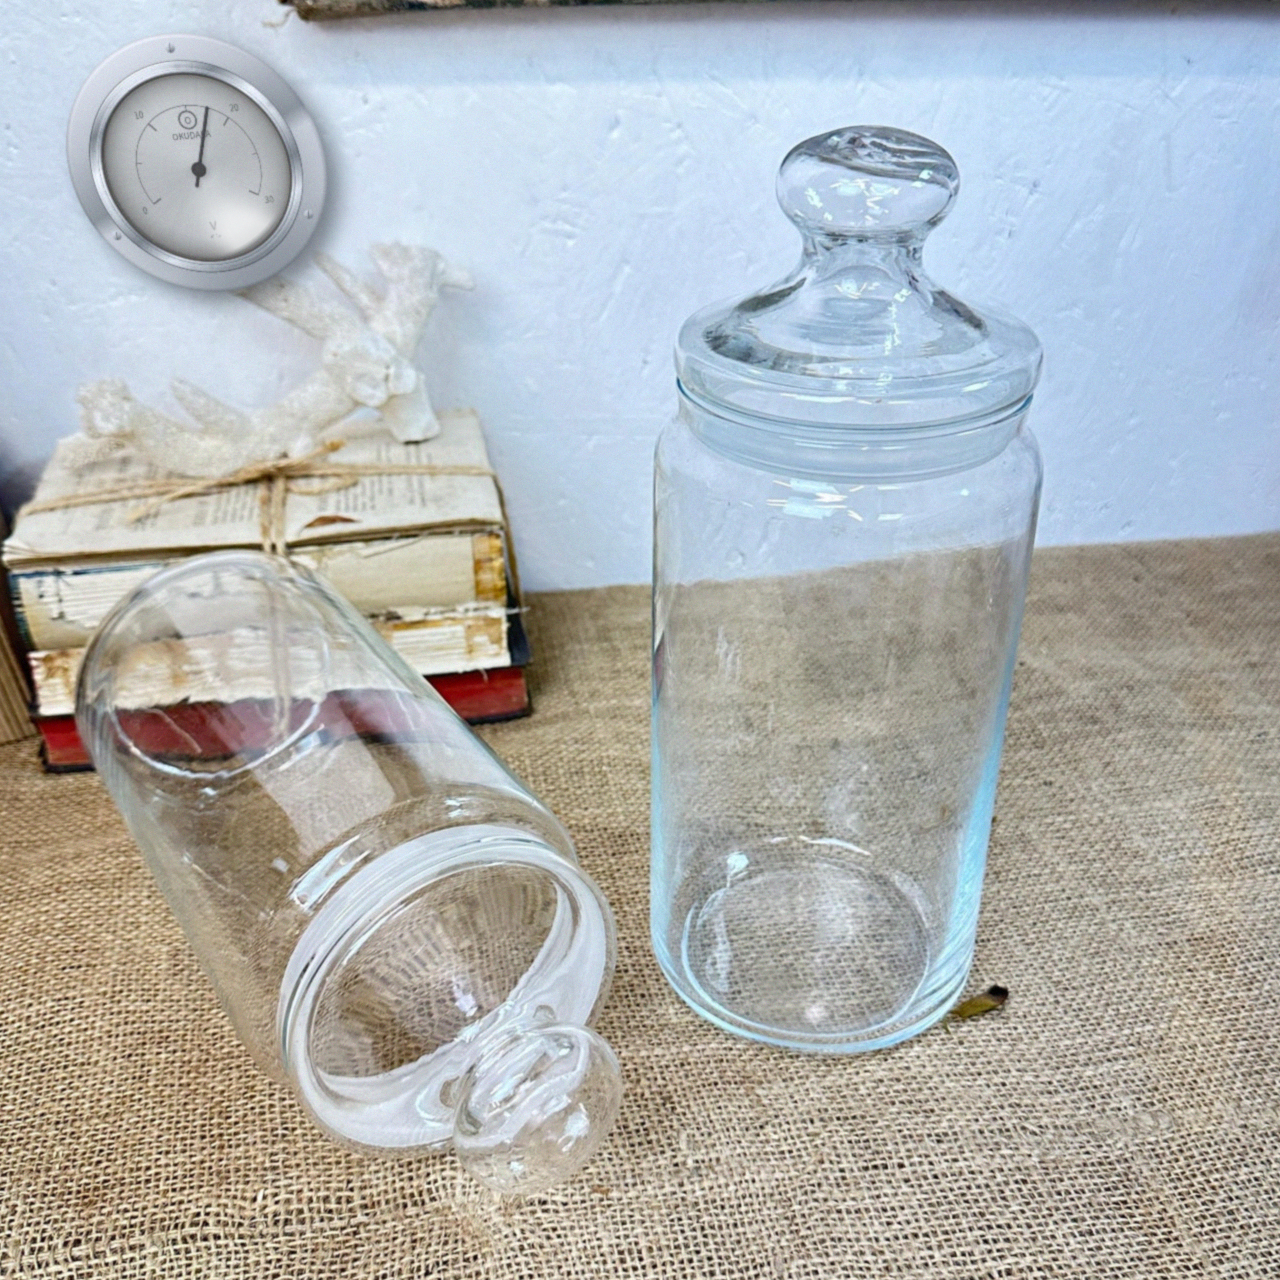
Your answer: 17.5V
